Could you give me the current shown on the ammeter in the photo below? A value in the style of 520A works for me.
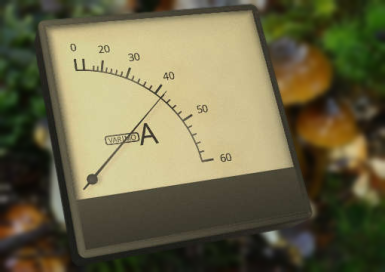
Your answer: 42A
